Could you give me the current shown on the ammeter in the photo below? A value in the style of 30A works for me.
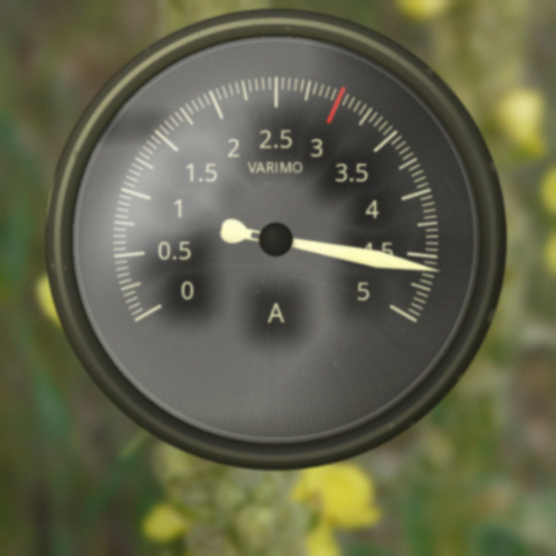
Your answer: 4.6A
